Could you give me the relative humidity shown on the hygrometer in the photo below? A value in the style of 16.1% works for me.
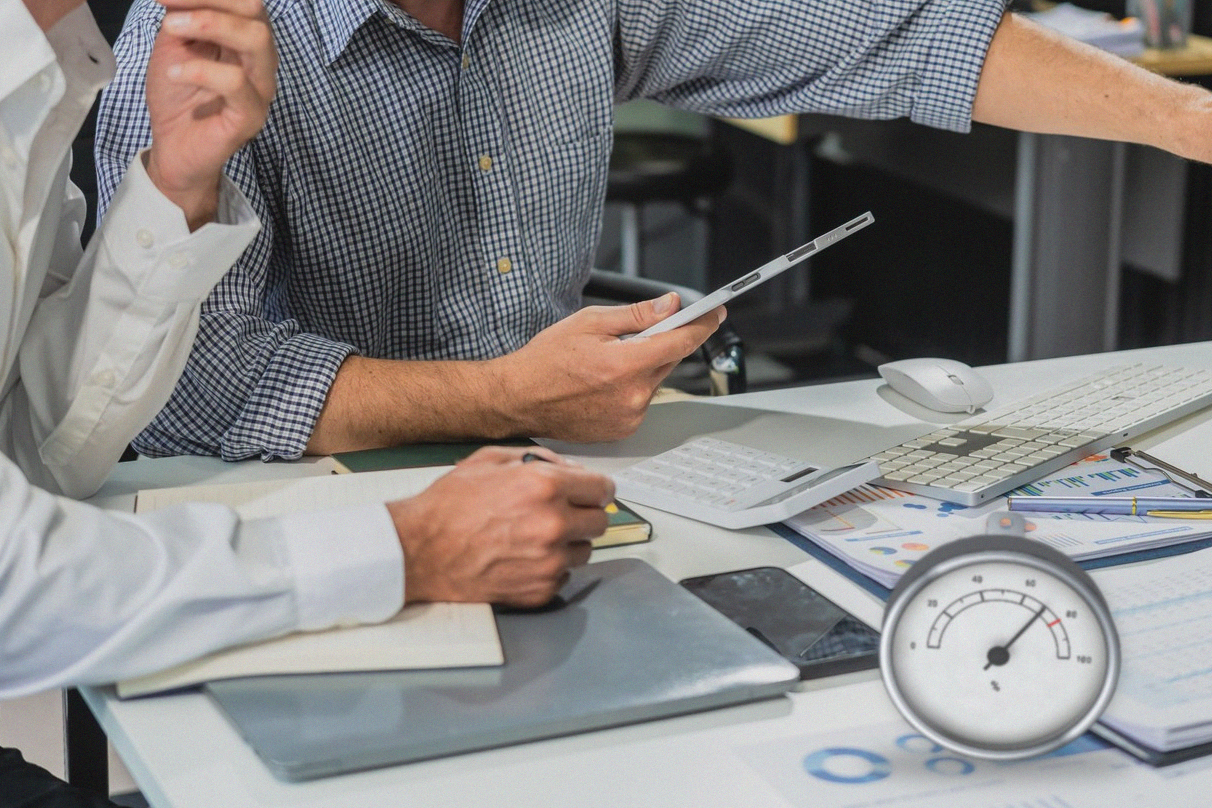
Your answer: 70%
